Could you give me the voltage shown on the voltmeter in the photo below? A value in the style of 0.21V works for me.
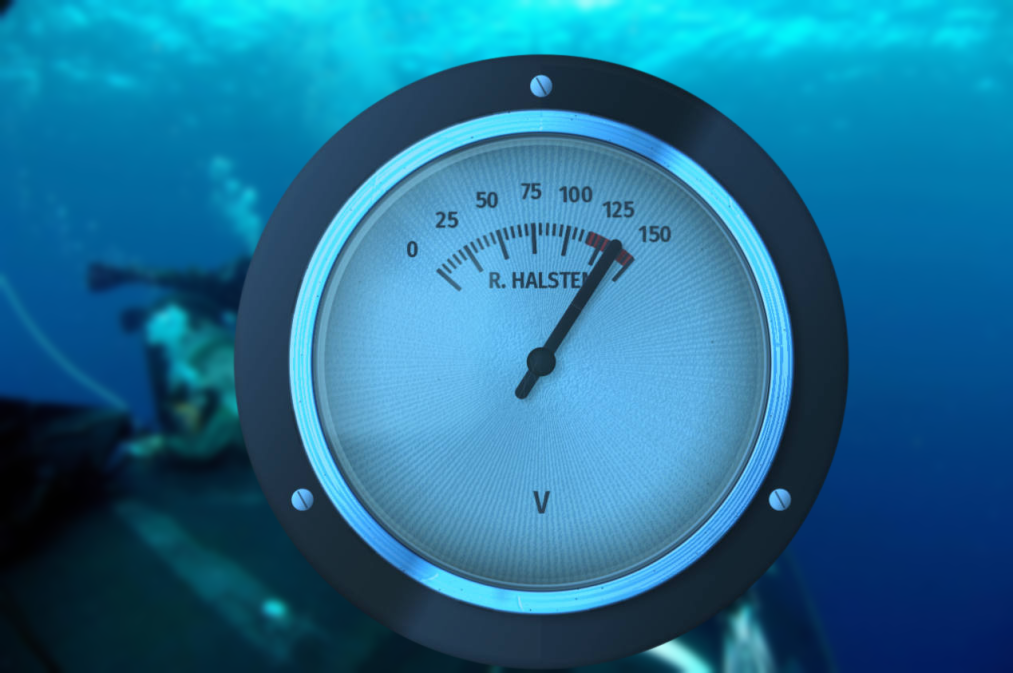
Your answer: 135V
